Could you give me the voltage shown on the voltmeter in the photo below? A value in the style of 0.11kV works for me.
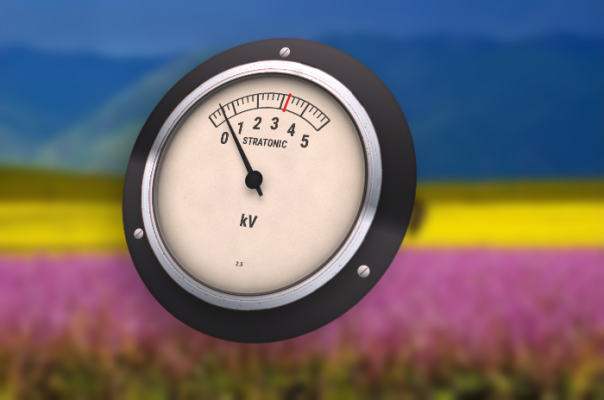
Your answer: 0.6kV
